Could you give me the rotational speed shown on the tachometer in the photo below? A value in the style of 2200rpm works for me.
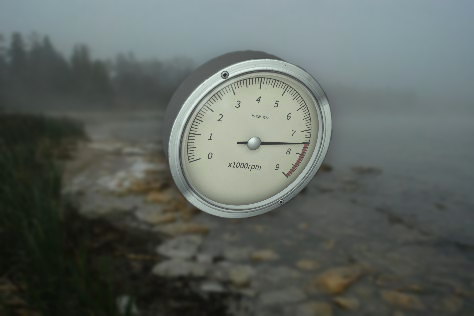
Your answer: 7500rpm
